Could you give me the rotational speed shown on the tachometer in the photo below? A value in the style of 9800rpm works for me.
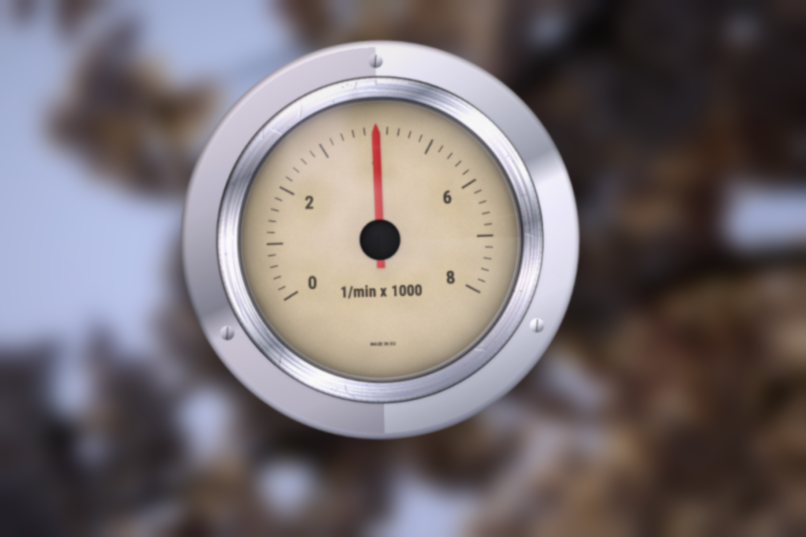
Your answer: 4000rpm
